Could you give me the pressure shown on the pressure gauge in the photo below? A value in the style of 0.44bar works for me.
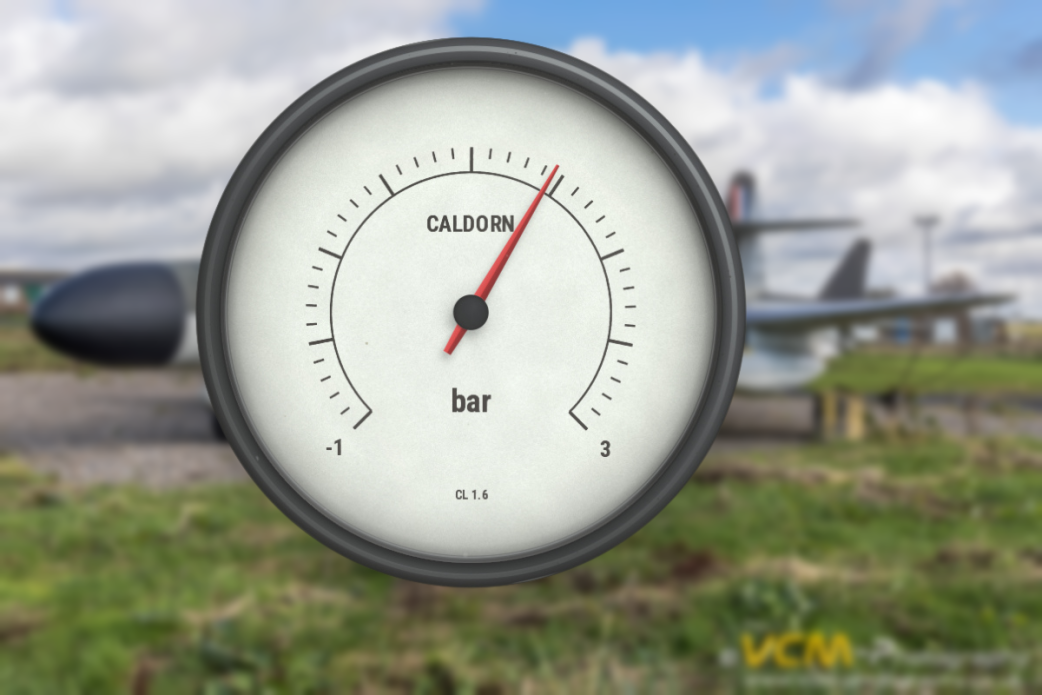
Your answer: 1.45bar
